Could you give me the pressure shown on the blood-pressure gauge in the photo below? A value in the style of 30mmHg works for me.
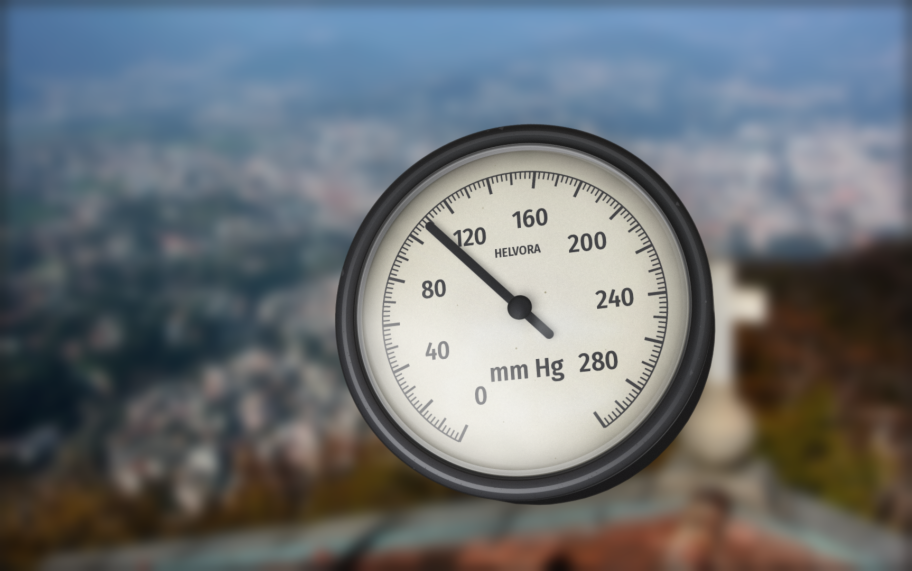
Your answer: 108mmHg
